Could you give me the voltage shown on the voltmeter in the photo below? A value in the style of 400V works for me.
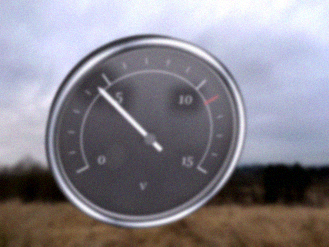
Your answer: 4.5V
